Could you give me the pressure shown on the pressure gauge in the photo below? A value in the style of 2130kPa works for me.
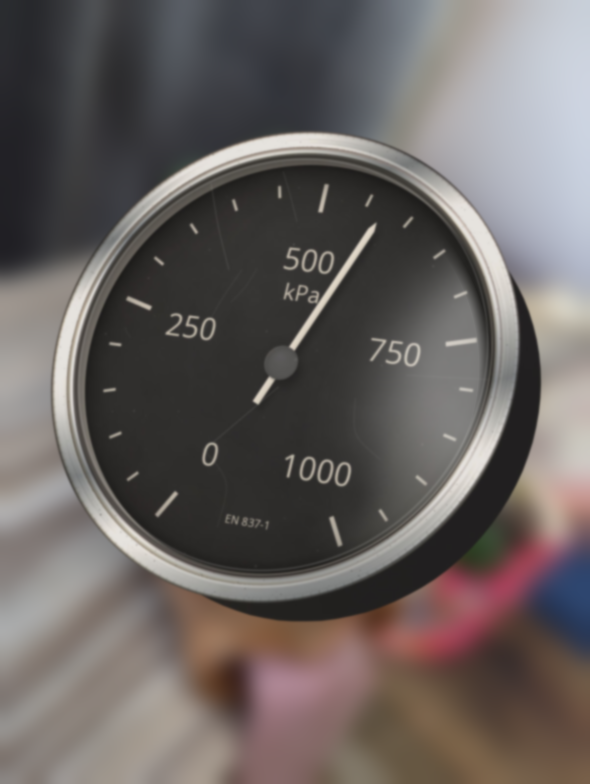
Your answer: 575kPa
